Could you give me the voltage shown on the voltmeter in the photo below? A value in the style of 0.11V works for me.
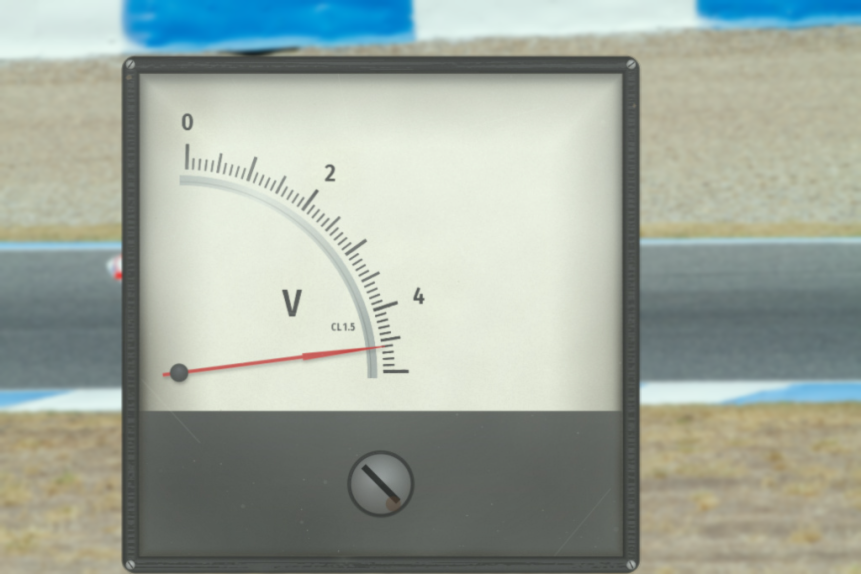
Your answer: 4.6V
